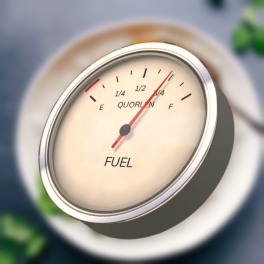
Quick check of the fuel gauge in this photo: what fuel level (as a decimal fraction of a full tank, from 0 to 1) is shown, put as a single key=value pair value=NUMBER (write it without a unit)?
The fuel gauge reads value=0.75
